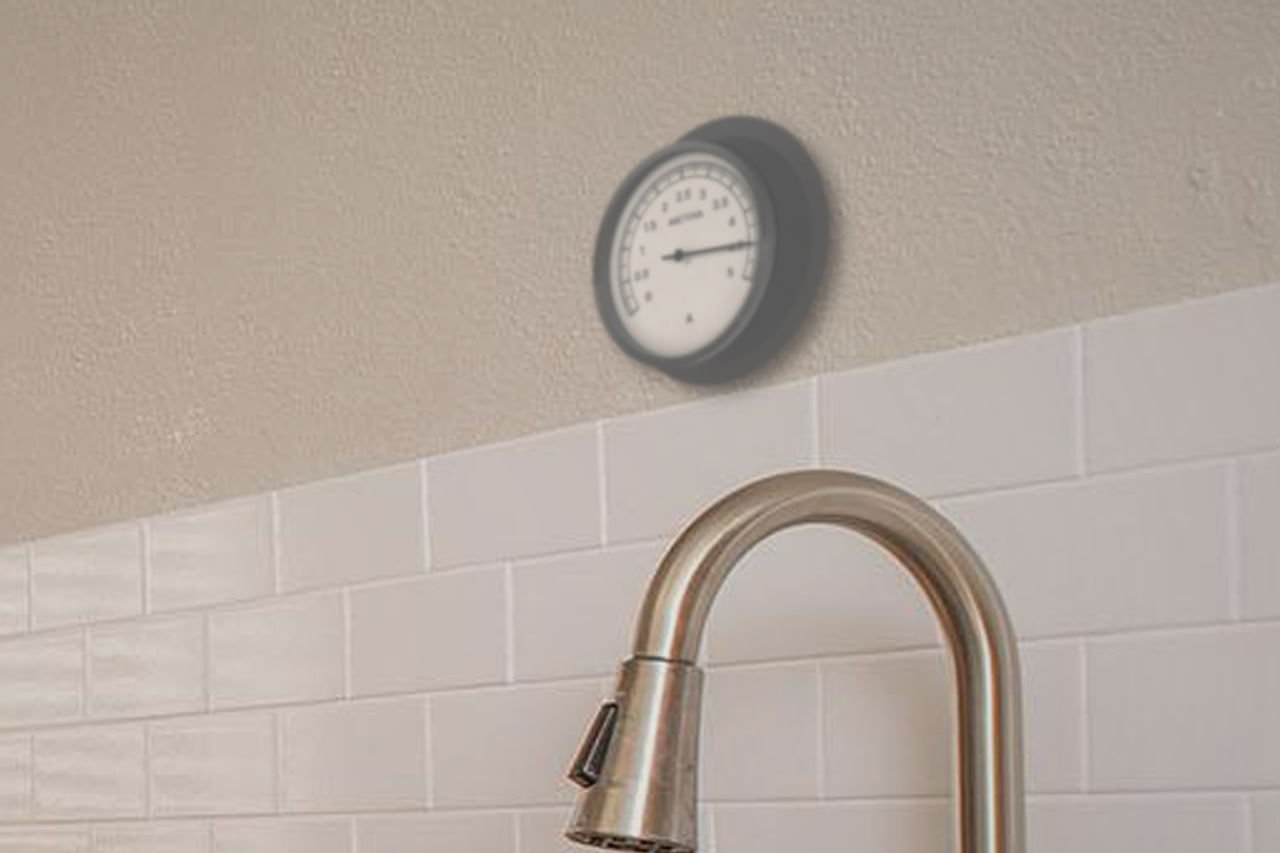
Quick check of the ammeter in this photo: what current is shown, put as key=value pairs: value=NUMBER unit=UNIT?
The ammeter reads value=4.5 unit=A
